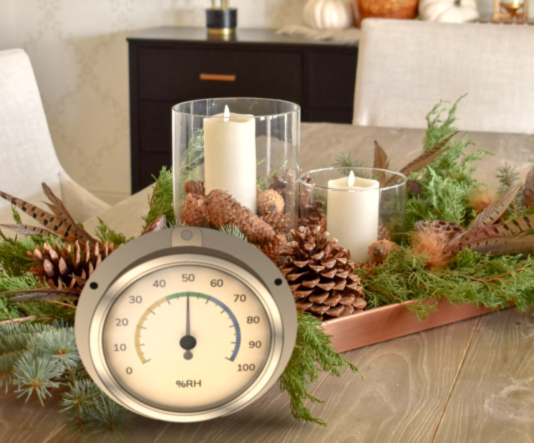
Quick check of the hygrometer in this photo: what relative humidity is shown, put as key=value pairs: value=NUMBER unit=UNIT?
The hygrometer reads value=50 unit=%
